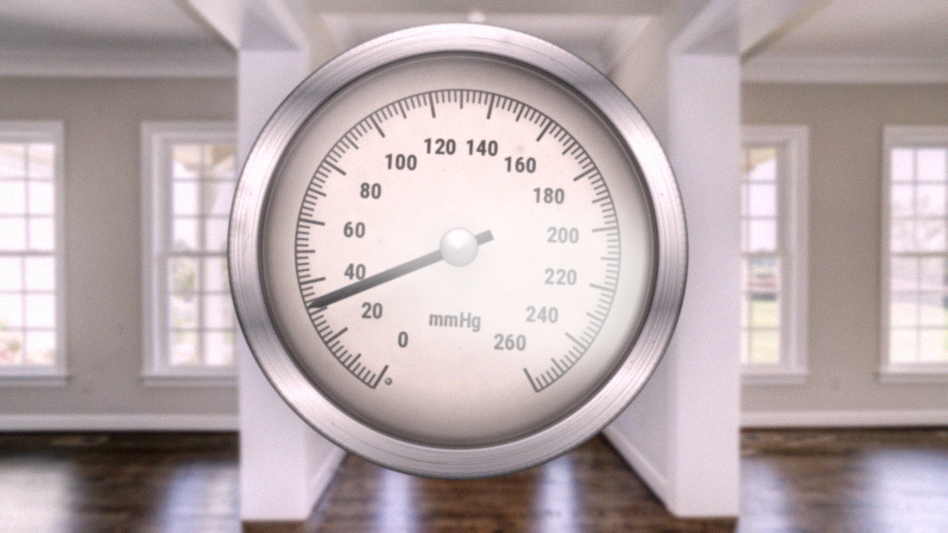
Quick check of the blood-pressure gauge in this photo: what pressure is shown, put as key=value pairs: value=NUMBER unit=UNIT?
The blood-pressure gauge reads value=32 unit=mmHg
